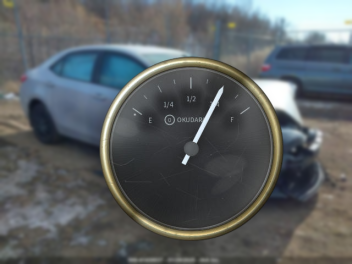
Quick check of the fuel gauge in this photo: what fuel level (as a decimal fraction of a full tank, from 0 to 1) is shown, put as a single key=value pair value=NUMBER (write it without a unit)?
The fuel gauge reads value=0.75
